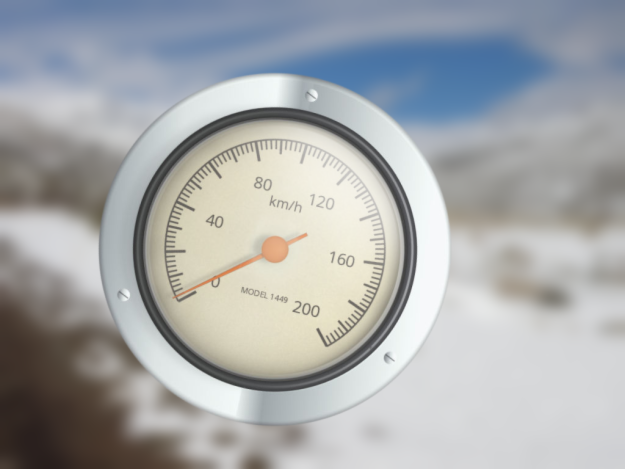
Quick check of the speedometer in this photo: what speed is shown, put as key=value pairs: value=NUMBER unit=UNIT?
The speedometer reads value=2 unit=km/h
